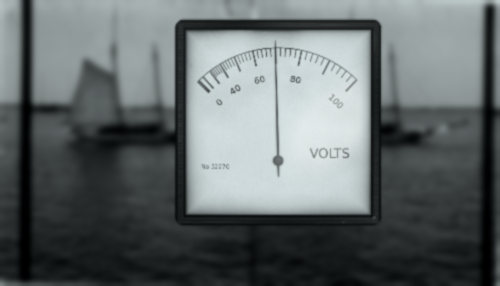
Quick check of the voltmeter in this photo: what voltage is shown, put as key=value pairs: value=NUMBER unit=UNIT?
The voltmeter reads value=70 unit=V
